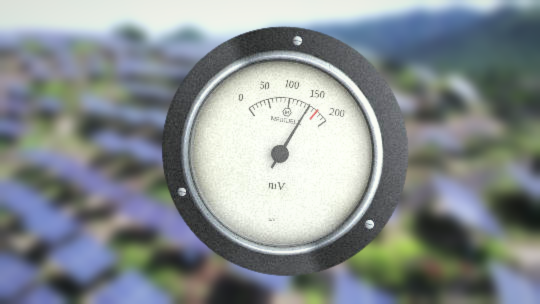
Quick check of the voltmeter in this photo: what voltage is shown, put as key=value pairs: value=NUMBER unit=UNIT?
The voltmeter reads value=150 unit=mV
